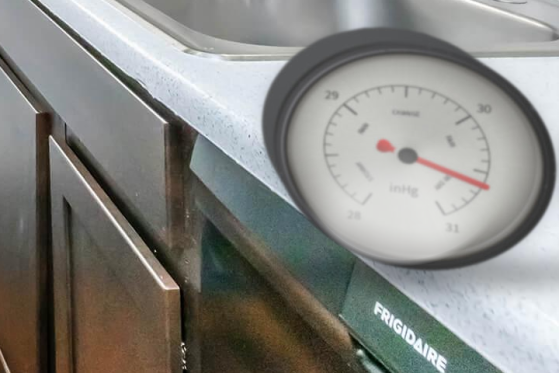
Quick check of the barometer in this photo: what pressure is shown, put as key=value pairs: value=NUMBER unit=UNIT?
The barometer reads value=30.6 unit=inHg
